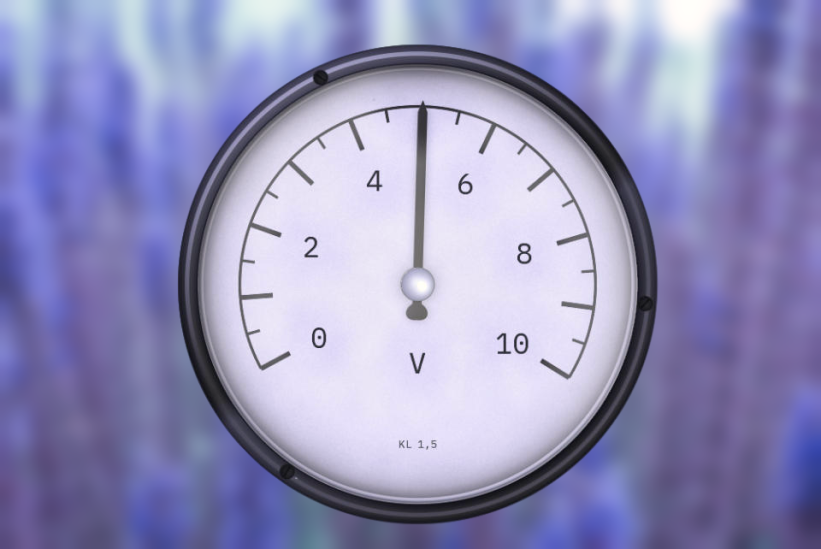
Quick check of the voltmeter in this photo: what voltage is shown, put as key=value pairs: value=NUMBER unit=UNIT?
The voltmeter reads value=5 unit=V
